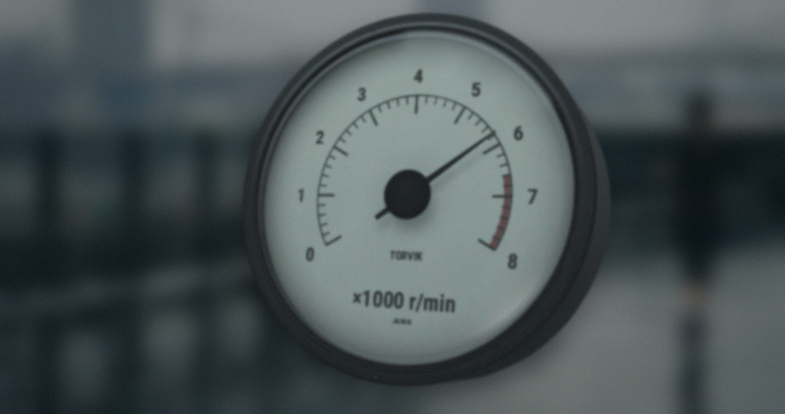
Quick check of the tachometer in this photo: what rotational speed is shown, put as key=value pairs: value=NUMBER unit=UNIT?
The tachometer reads value=5800 unit=rpm
